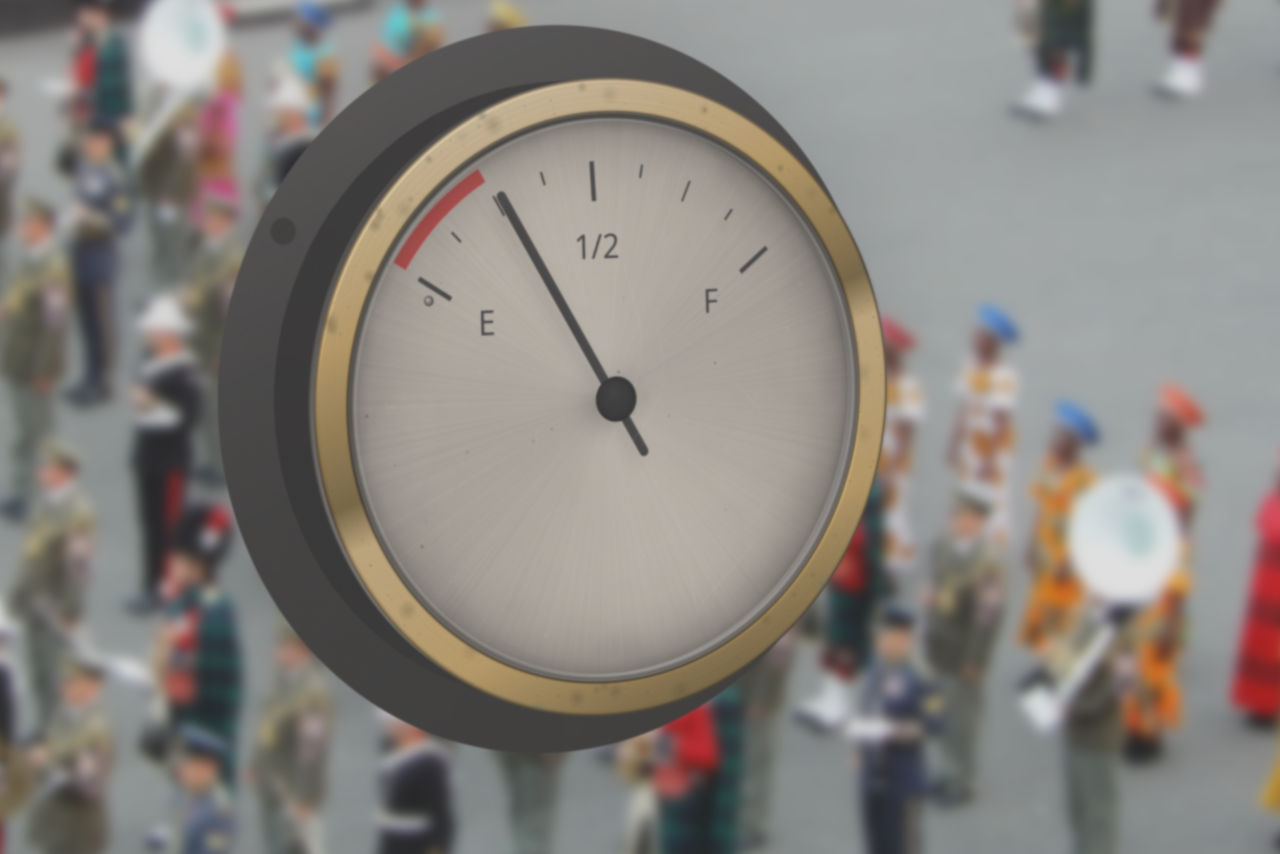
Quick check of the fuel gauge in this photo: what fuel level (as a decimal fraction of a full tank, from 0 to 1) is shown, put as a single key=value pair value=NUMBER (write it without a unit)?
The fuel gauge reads value=0.25
